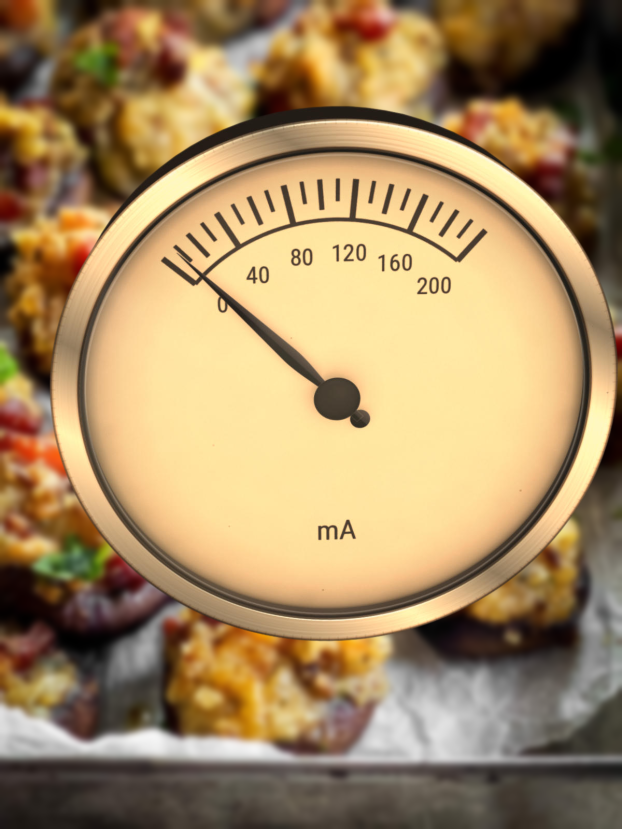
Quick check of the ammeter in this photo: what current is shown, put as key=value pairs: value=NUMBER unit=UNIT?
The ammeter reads value=10 unit=mA
